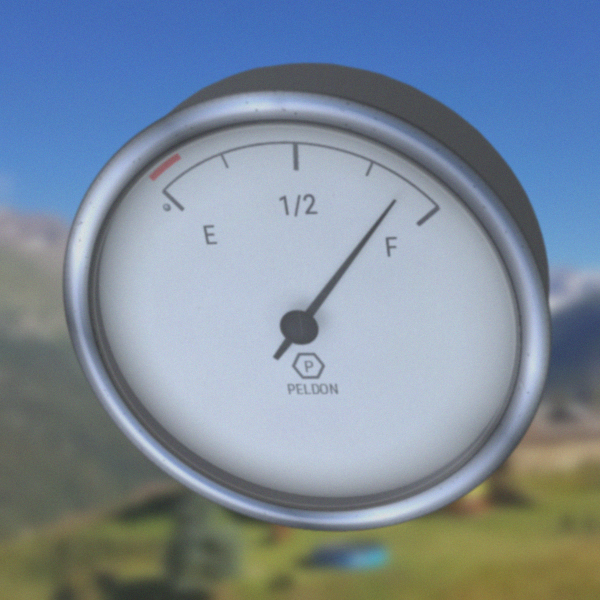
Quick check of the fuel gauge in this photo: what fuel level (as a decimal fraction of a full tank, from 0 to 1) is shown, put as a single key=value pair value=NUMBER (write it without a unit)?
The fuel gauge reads value=0.875
